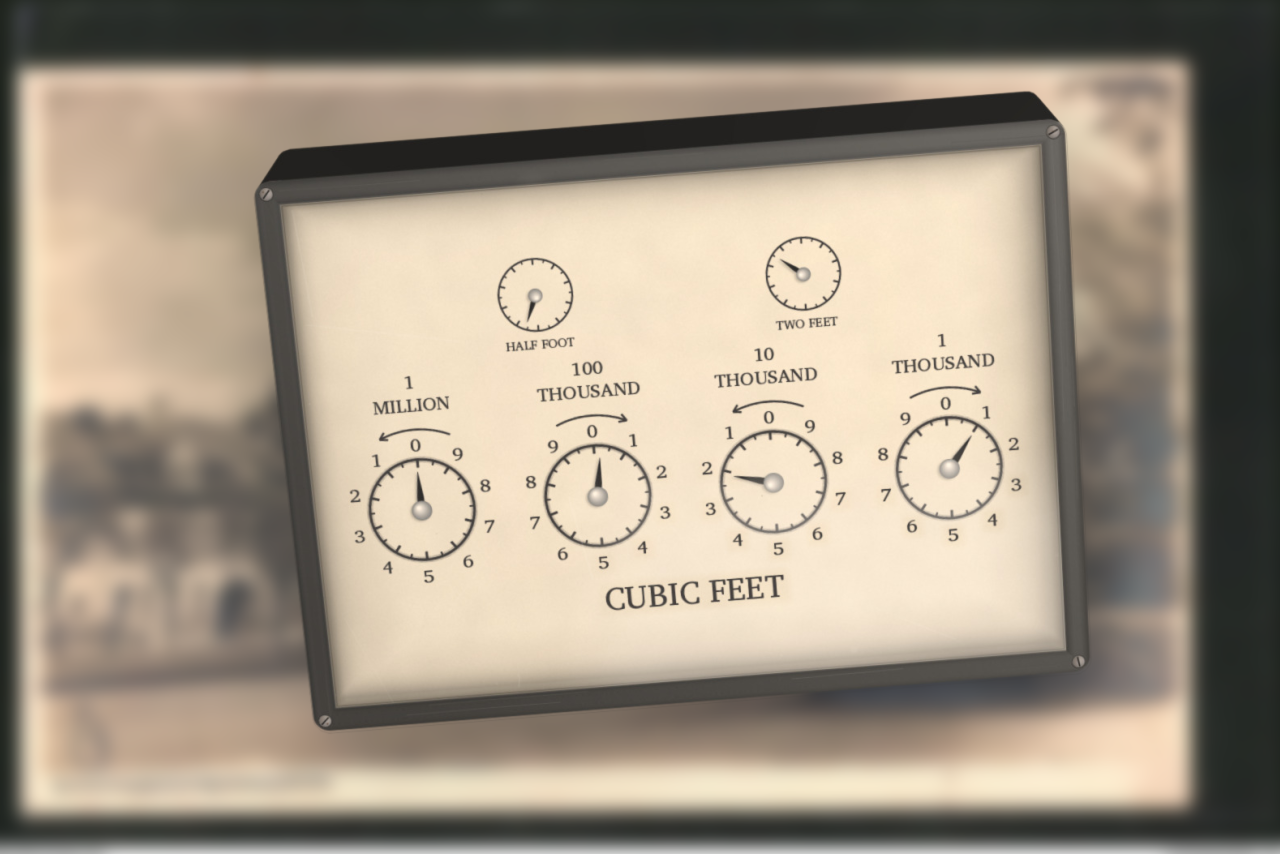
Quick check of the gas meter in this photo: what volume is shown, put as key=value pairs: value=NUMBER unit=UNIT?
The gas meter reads value=2100 unit=ft³
